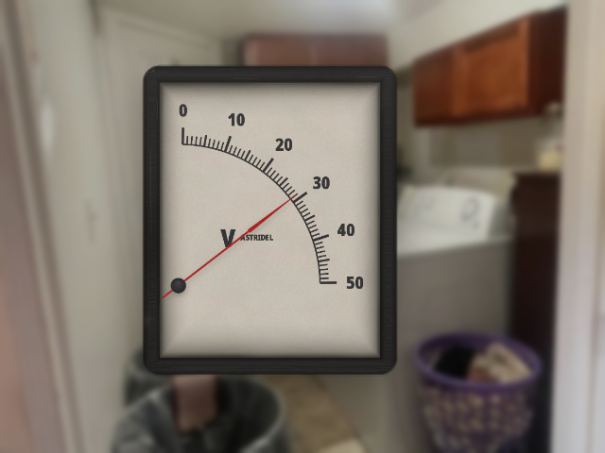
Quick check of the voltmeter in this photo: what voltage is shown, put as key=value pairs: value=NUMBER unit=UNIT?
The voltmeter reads value=29 unit=V
